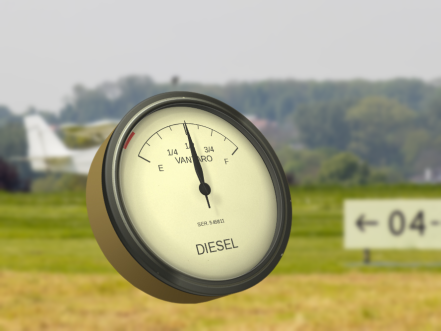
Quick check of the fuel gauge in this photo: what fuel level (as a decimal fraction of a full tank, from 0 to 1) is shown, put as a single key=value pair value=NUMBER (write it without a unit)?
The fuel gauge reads value=0.5
